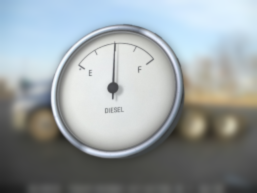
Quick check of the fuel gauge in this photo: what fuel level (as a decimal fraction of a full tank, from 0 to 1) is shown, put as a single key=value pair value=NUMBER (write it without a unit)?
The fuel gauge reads value=0.5
